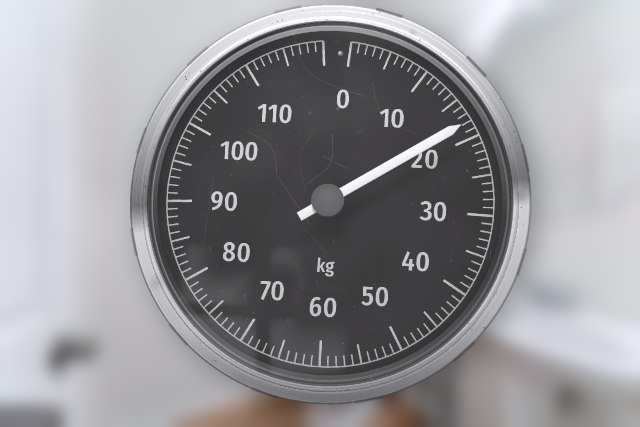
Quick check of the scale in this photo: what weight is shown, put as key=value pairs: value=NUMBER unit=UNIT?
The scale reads value=18 unit=kg
